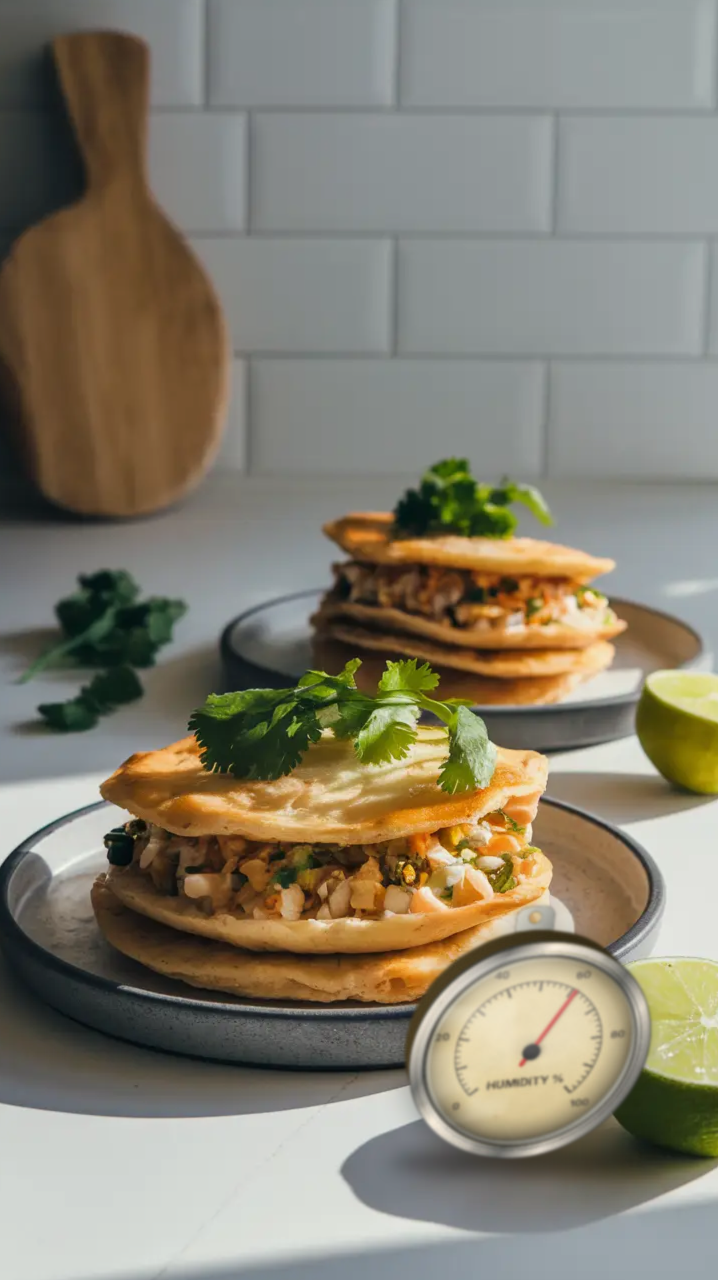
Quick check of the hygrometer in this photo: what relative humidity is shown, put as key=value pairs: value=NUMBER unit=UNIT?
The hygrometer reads value=60 unit=%
